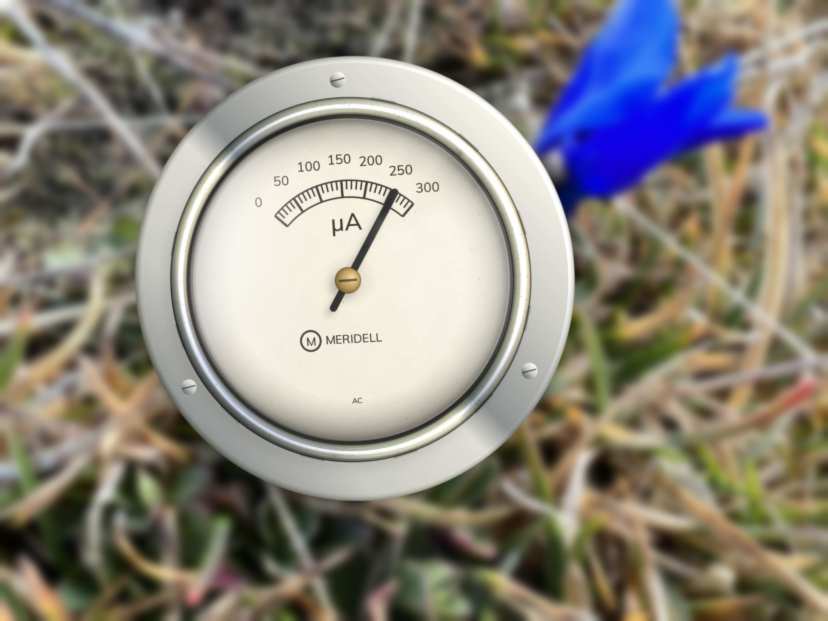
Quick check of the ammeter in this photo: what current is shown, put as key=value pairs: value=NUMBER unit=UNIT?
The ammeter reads value=260 unit=µA
